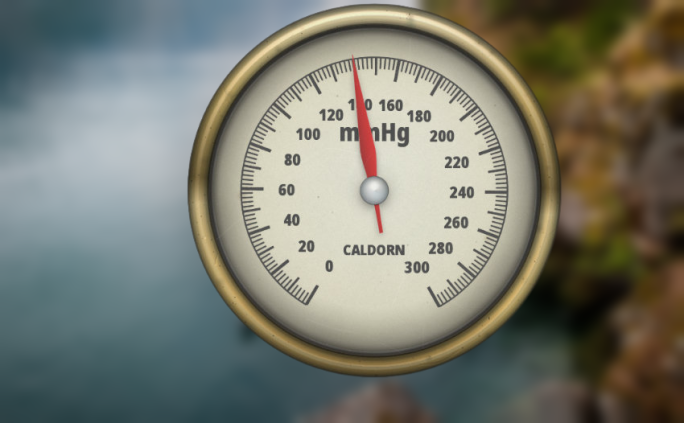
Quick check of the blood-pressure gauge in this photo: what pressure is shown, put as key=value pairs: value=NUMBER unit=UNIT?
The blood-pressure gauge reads value=140 unit=mmHg
